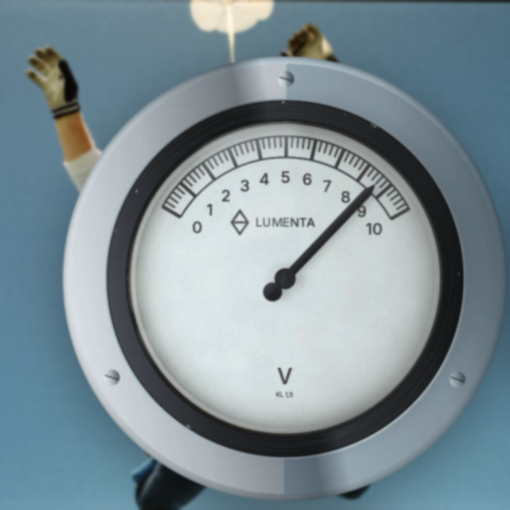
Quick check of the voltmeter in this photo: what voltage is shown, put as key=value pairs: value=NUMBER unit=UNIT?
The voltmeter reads value=8.6 unit=V
